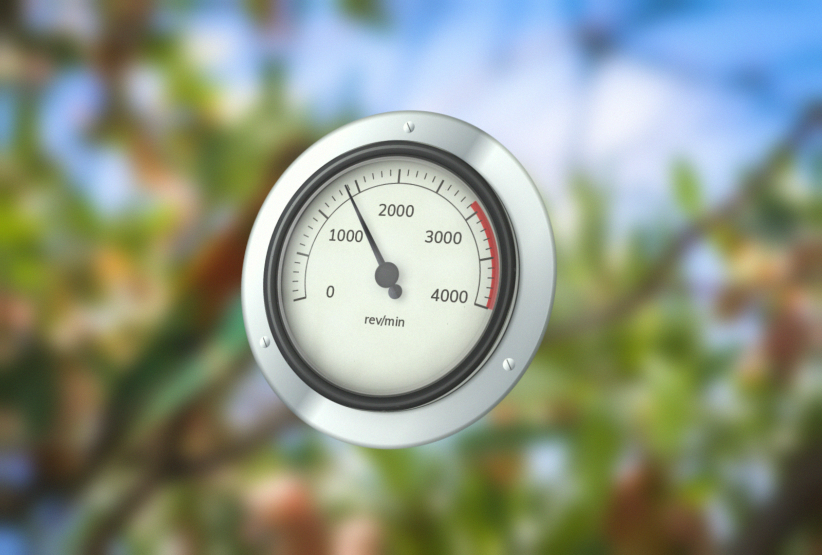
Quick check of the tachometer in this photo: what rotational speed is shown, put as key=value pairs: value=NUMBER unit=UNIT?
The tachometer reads value=1400 unit=rpm
